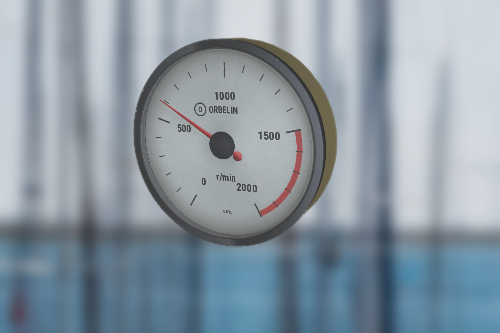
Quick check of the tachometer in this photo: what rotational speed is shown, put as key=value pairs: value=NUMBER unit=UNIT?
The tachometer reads value=600 unit=rpm
